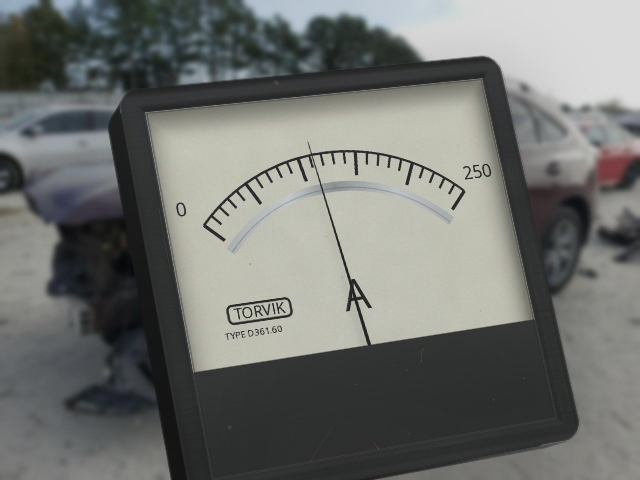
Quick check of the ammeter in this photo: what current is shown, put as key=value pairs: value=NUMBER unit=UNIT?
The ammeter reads value=110 unit=A
